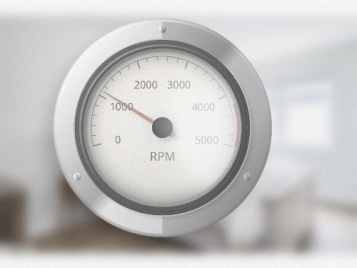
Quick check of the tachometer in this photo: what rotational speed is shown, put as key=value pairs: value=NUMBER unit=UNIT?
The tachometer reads value=1100 unit=rpm
